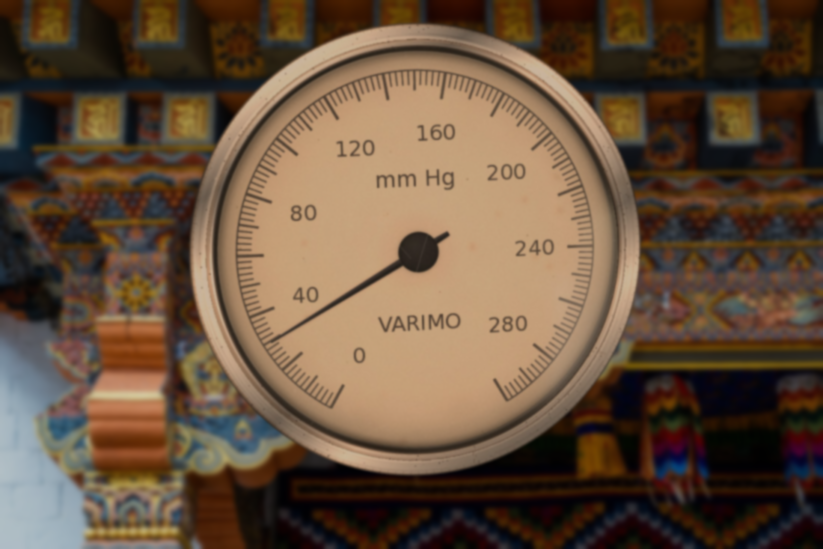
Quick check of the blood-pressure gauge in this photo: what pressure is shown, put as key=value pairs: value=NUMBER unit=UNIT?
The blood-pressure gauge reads value=30 unit=mmHg
